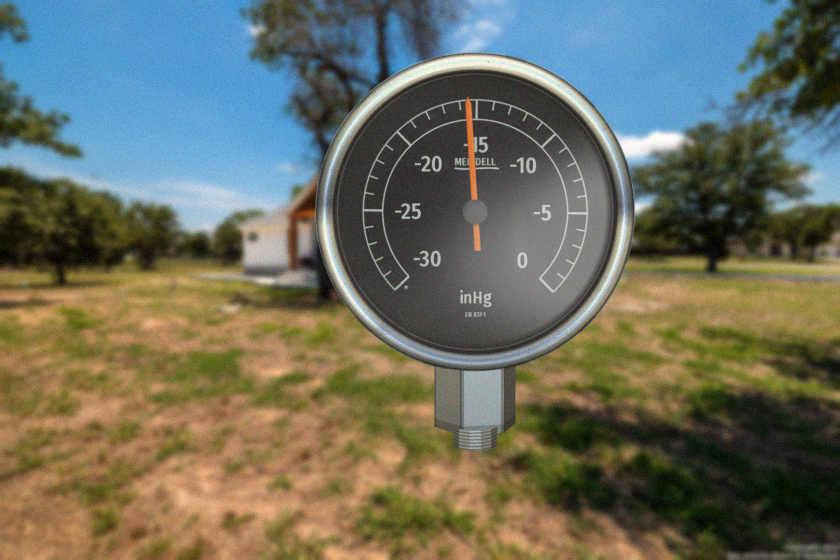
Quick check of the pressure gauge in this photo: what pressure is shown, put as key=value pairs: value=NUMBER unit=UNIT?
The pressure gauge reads value=-15.5 unit=inHg
